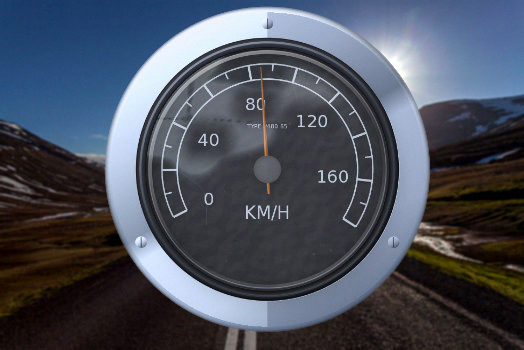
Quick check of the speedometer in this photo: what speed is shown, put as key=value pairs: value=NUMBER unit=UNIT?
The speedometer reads value=85 unit=km/h
